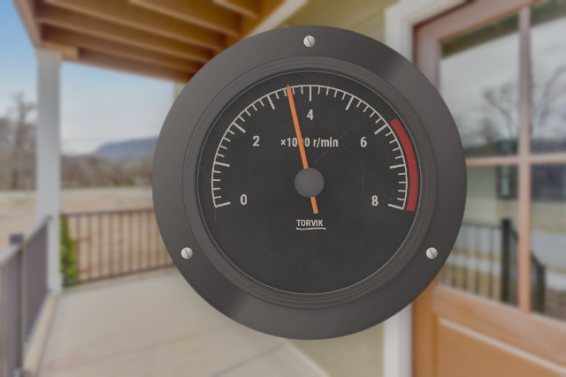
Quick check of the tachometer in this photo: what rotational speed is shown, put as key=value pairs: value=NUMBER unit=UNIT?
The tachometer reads value=3500 unit=rpm
